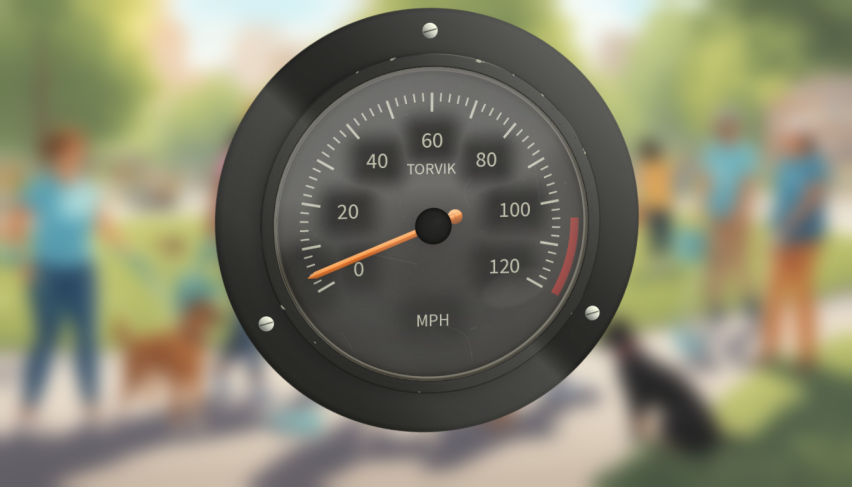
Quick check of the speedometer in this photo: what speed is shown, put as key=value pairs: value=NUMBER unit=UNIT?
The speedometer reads value=4 unit=mph
